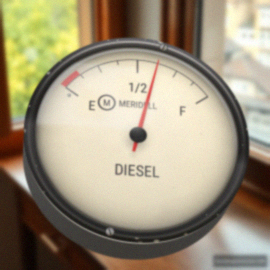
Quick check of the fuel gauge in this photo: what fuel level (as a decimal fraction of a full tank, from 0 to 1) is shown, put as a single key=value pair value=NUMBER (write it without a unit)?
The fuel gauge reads value=0.625
